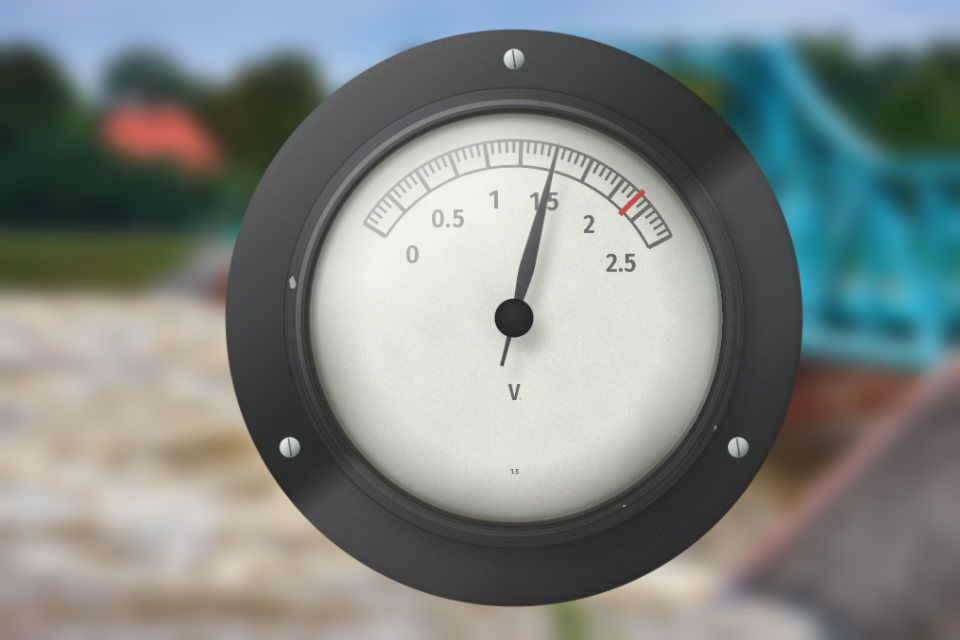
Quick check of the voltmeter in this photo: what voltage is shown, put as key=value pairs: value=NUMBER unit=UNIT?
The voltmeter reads value=1.5 unit=V
